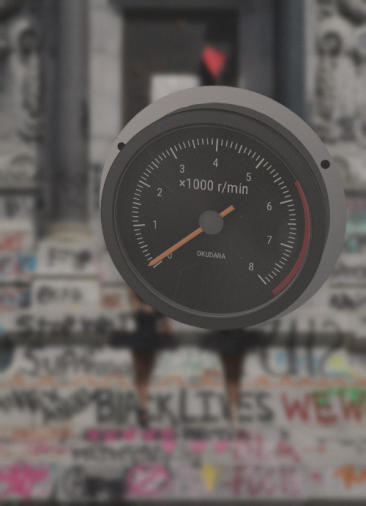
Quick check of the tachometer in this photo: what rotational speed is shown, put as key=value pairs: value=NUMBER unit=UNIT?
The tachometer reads value=100 unit=rpm
